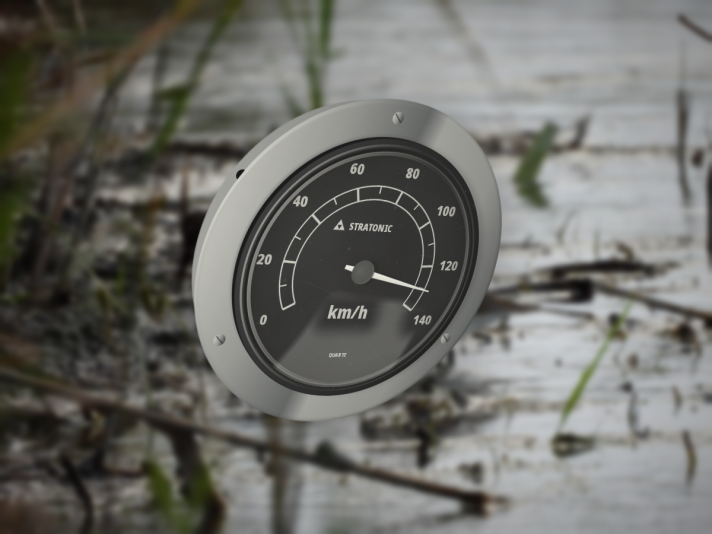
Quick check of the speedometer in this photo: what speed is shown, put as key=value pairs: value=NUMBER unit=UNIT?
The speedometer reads value=130 unit=km/h
